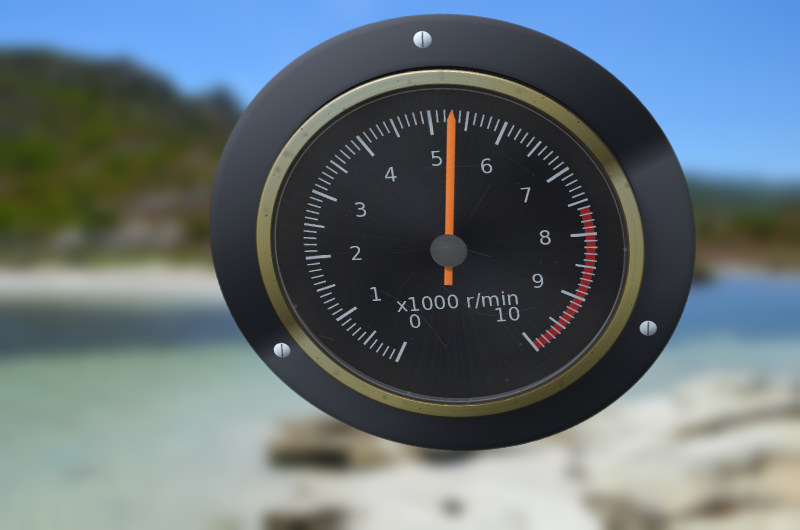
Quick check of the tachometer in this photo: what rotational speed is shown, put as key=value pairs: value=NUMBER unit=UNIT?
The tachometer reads value=5300 unit=rpm
